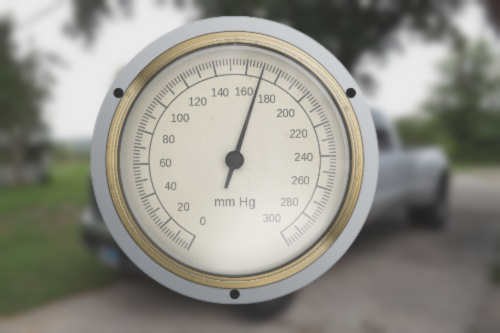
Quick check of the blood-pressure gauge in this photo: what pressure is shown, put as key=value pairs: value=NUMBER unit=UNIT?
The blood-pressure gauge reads value=170 unit=mmHg
